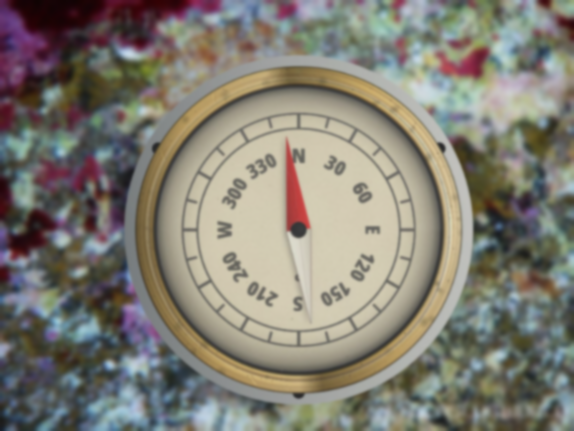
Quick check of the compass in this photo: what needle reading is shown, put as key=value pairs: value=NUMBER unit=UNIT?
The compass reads value=352.5 unit=°
